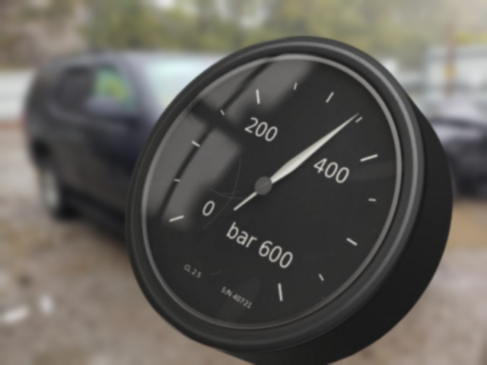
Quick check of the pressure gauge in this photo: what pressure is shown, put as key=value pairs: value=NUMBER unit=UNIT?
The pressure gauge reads value=350 unit=bar
